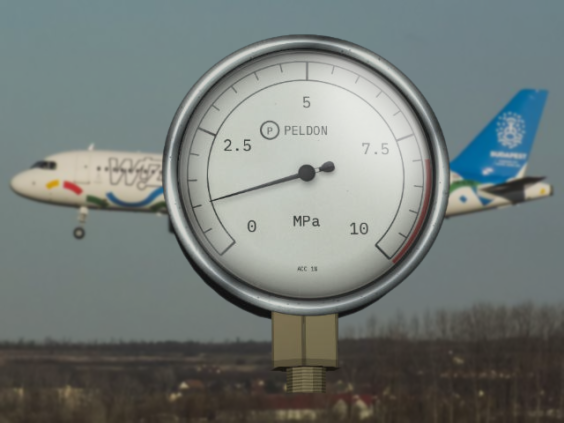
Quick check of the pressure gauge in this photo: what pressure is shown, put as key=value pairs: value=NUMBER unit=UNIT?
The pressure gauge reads value=1 unit=MPa
